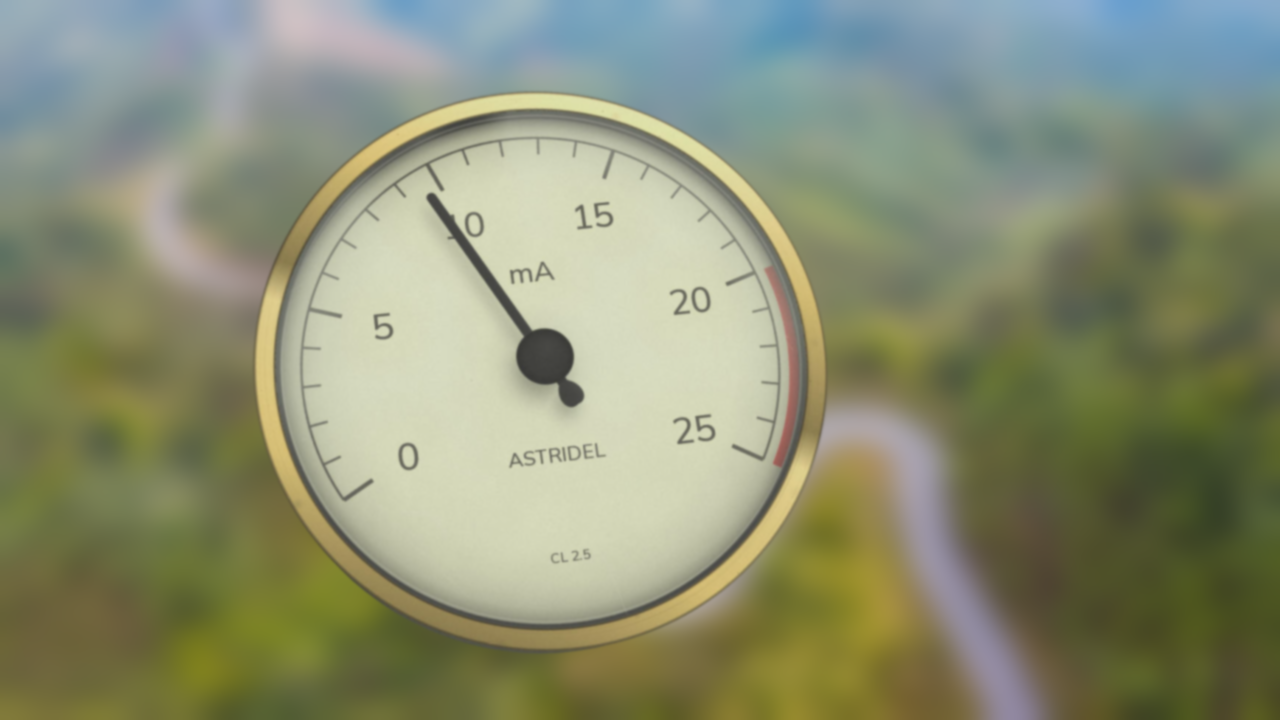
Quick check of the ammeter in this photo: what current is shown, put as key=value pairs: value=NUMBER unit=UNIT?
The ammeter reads value=9.5 unit=mA
